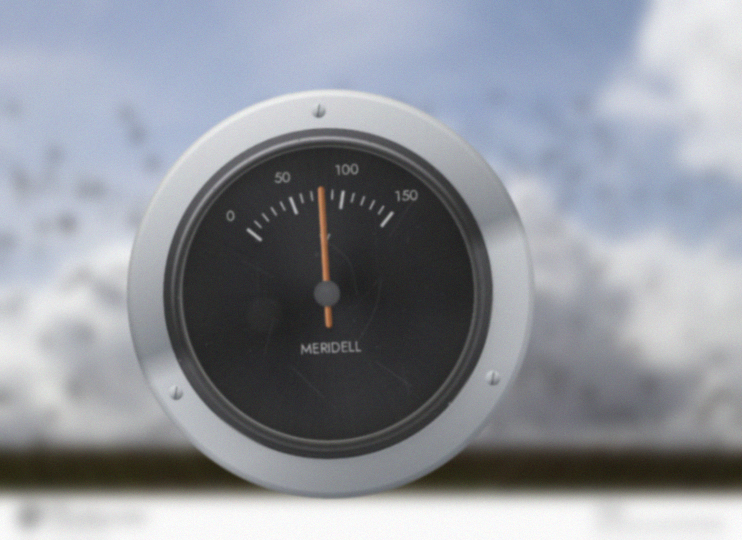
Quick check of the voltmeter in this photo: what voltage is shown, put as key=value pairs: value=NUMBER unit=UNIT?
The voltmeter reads value=80 unit=V
